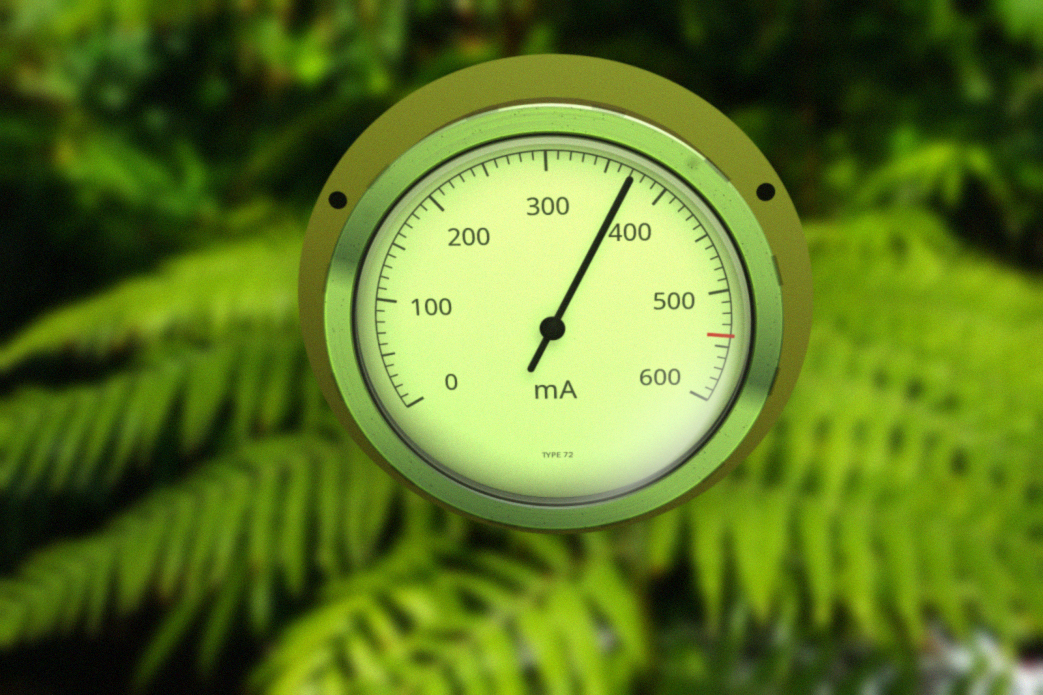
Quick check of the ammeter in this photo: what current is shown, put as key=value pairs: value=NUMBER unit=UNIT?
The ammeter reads value=370 unit=mA
